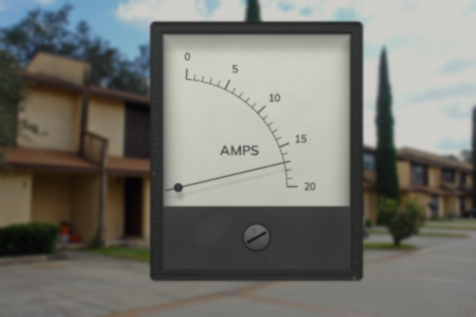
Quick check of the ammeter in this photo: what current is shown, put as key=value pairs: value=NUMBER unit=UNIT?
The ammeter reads value=17 unit=A
